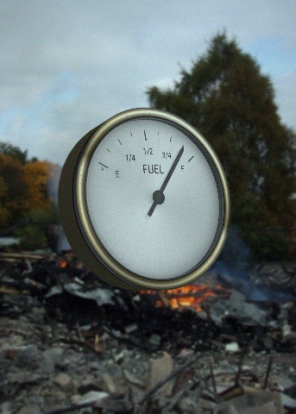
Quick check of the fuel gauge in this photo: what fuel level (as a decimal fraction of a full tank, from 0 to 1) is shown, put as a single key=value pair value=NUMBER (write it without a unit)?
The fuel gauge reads value=0.875
